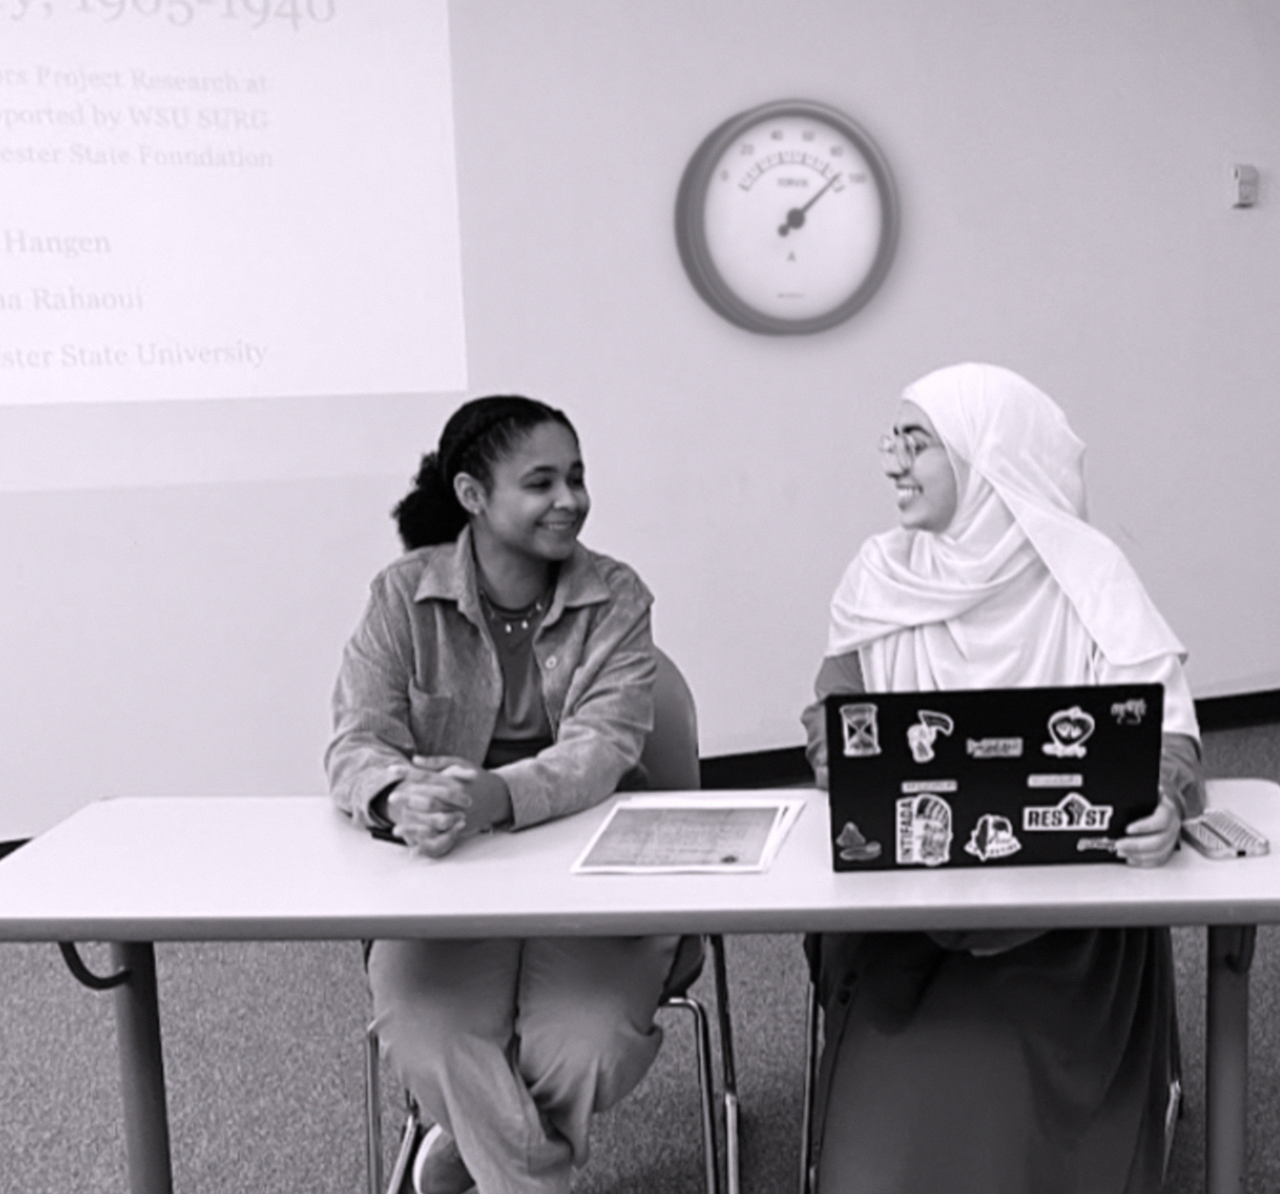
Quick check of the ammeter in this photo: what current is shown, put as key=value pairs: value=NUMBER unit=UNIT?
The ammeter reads value=90 unit=A
